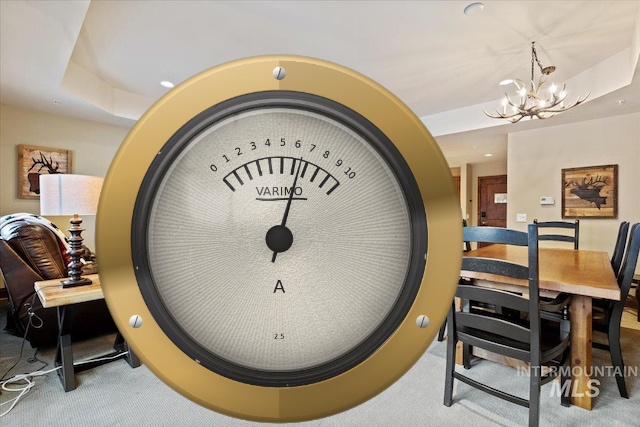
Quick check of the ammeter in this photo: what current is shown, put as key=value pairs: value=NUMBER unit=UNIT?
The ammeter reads value=6.5 unit=A
